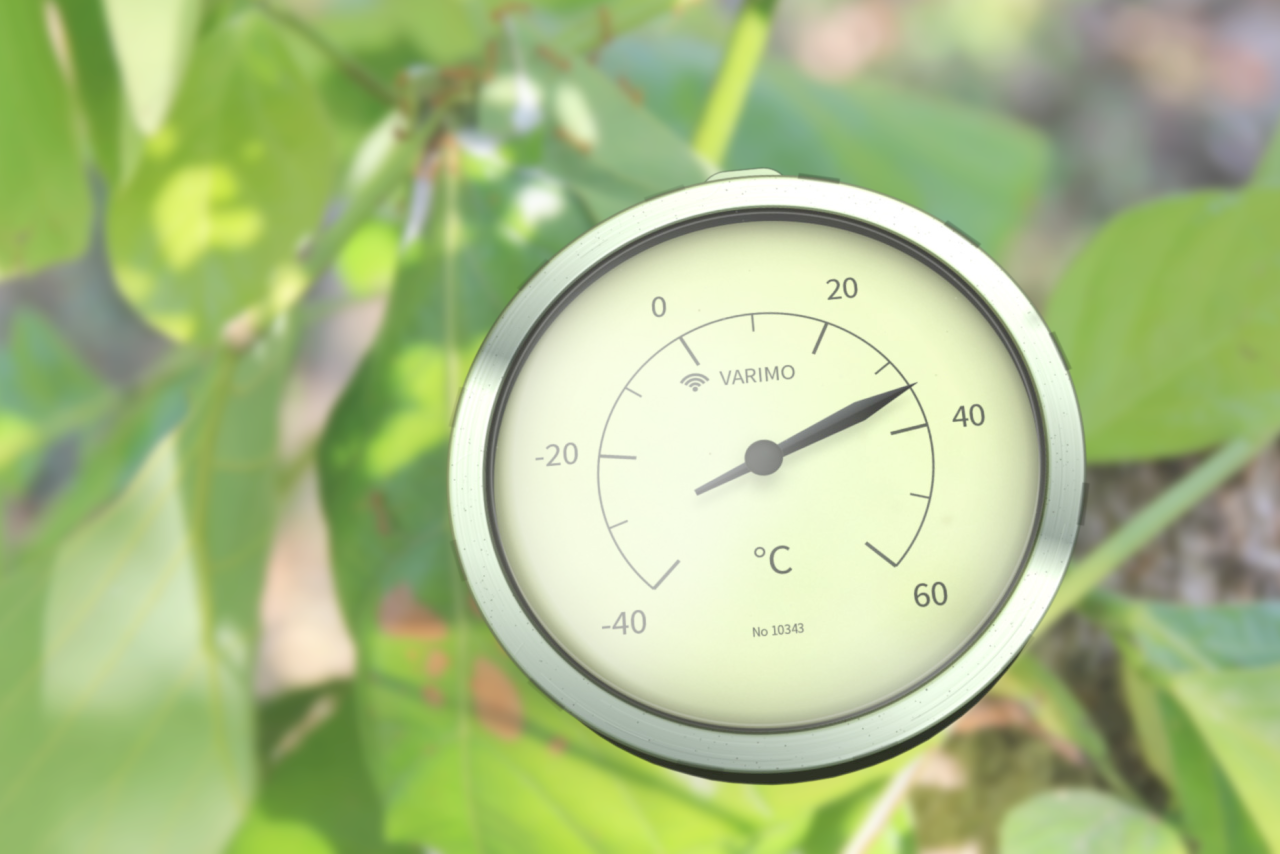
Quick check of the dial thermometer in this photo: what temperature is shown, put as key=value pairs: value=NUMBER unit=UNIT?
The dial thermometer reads value=35 unit=°C
